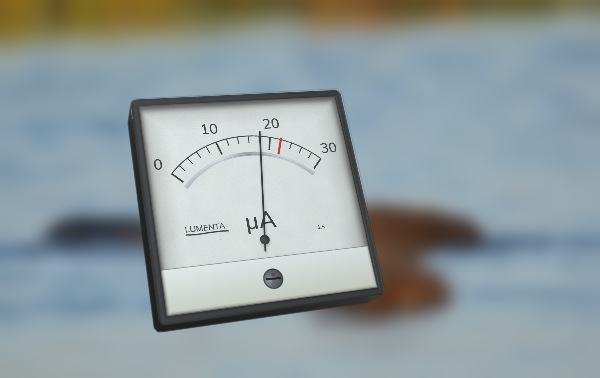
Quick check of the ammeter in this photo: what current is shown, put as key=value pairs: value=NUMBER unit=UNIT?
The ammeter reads value=18 unit=µA
